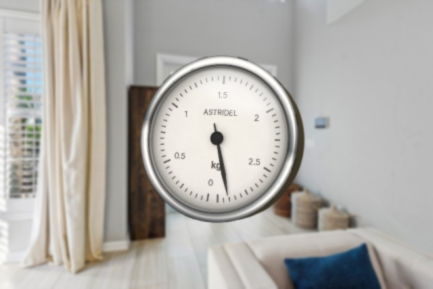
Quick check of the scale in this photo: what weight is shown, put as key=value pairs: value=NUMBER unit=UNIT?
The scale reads value=2.9 unit=kg
